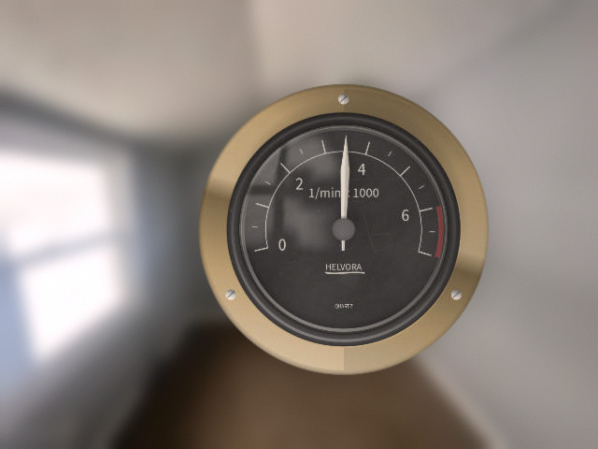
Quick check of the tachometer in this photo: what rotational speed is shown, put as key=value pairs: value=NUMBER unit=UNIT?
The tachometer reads value=3500 unit=rpm
